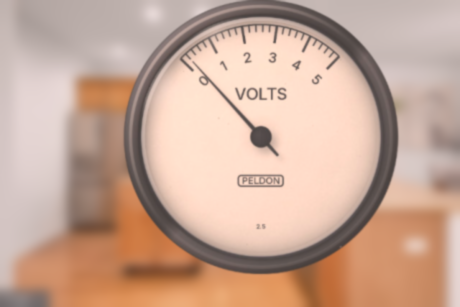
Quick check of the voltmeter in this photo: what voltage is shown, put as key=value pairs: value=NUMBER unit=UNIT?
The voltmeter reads value=0.2 unit=V
